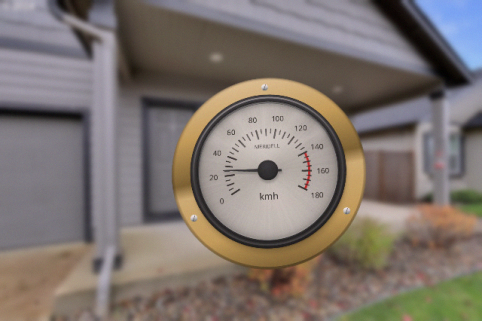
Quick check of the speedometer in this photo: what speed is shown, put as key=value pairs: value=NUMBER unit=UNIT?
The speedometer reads value=25 unit=km/h
